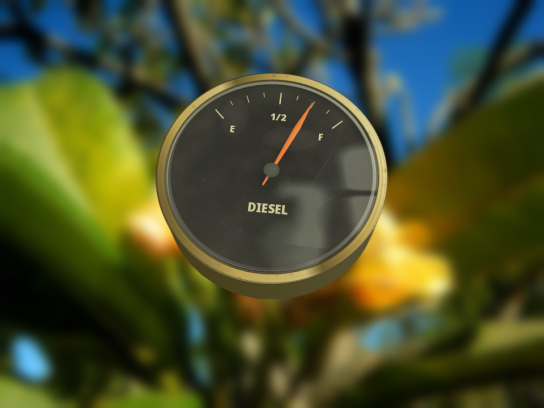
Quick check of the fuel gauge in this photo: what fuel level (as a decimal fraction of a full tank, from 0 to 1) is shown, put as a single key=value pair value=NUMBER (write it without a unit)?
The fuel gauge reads value=0.75
